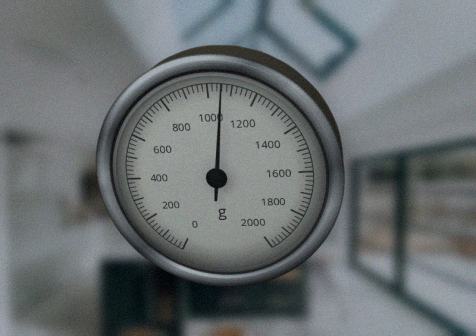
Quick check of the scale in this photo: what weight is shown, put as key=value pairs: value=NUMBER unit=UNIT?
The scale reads value=1060 unit=g
